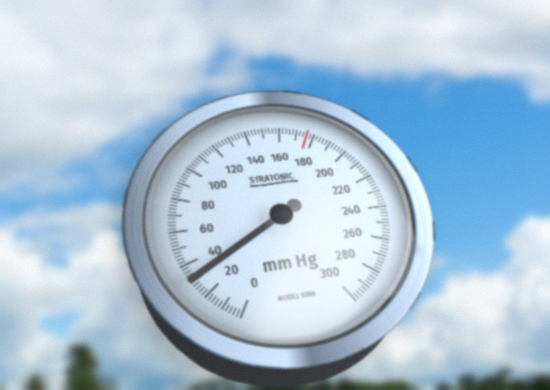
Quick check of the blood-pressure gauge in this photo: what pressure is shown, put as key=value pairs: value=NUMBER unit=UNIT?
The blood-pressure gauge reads value=30 unit=mmHg
